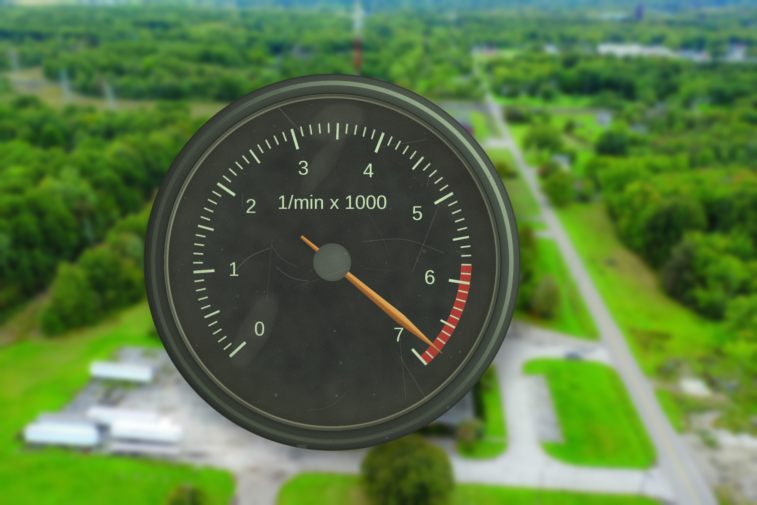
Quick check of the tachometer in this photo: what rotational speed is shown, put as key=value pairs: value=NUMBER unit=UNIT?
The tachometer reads value=6800 unit=rpm
